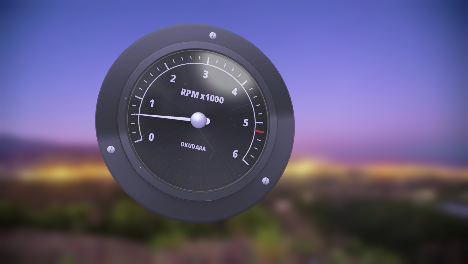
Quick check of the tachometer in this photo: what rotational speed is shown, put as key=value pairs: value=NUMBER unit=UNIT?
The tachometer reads value=600 unit=rpm
